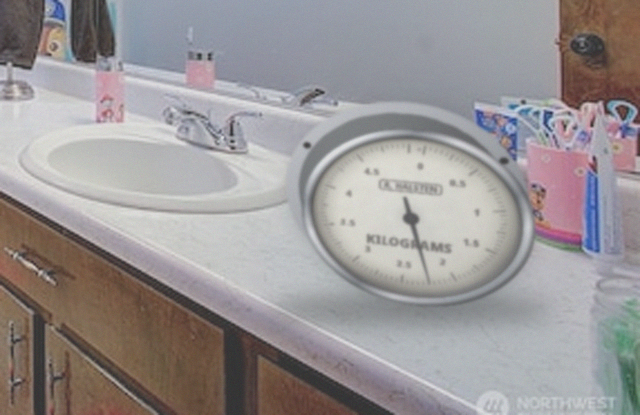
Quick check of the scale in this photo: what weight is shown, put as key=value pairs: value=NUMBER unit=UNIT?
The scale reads value=2.25 unit=kg
